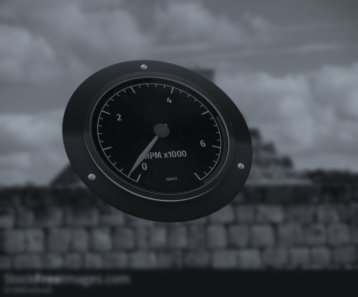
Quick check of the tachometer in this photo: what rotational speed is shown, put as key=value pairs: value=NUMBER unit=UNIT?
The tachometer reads value=200 unit=rpm
